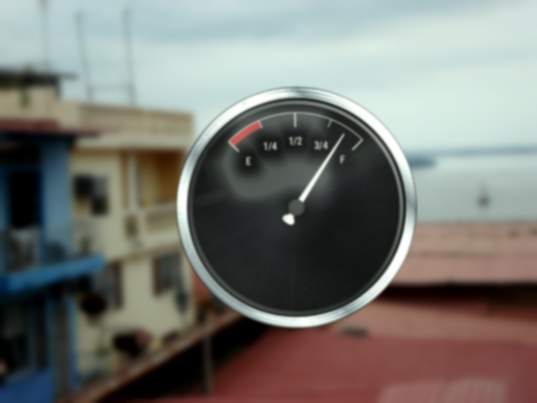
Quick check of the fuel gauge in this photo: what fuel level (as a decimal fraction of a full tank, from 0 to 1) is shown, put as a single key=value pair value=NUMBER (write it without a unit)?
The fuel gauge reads value=0.875
